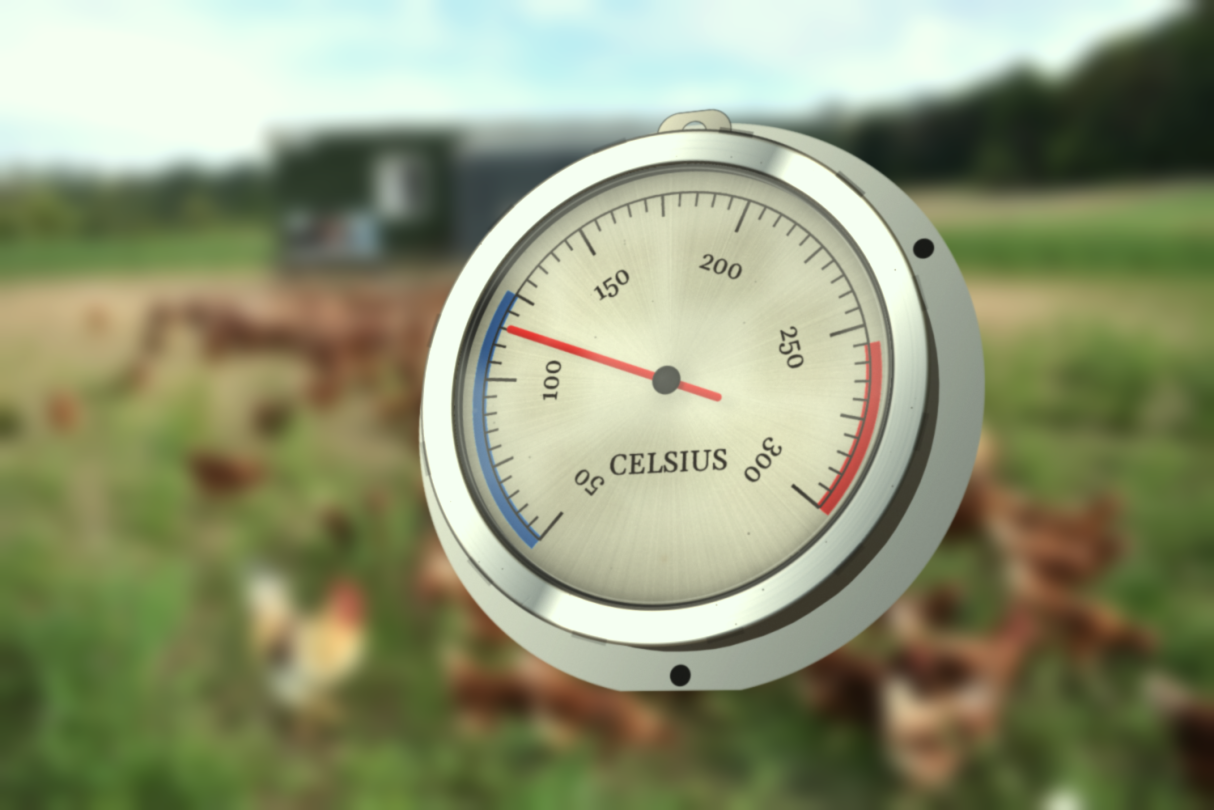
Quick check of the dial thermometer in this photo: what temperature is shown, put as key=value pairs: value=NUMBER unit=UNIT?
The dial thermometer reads value=115 unit=°C
